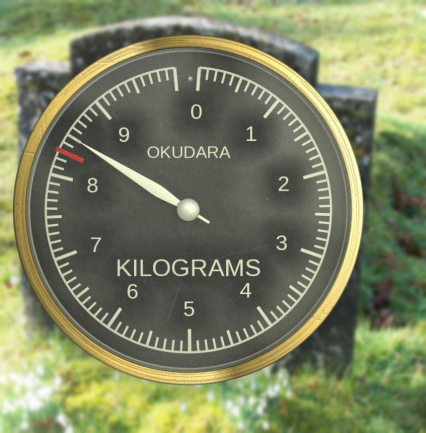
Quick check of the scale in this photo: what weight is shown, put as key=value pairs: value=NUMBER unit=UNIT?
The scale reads value=8.5 unit=kg
